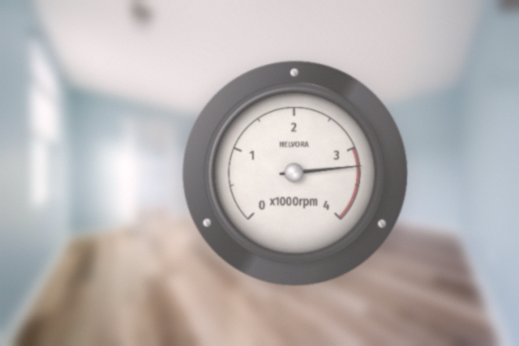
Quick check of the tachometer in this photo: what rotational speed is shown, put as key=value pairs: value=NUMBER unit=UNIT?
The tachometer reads value=3250 unit=rpm
